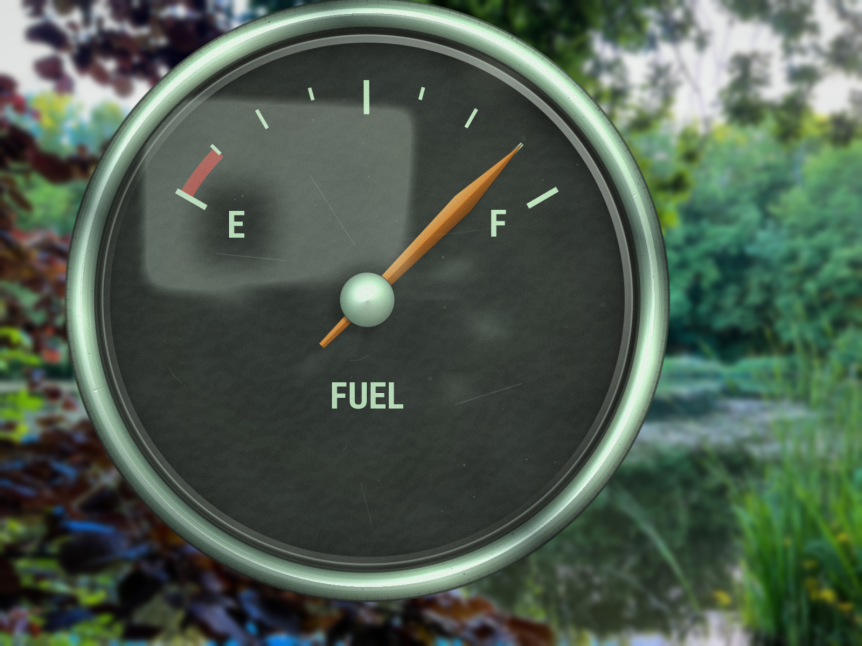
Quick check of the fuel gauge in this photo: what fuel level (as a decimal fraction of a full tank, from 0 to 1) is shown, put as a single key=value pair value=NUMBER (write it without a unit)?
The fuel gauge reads value=0.875
